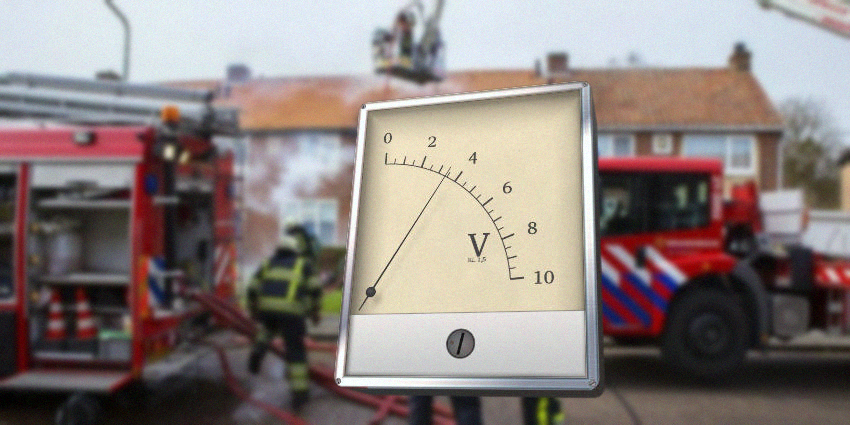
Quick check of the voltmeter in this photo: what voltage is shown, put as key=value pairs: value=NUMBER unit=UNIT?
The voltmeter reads value=3.5 unit=V
